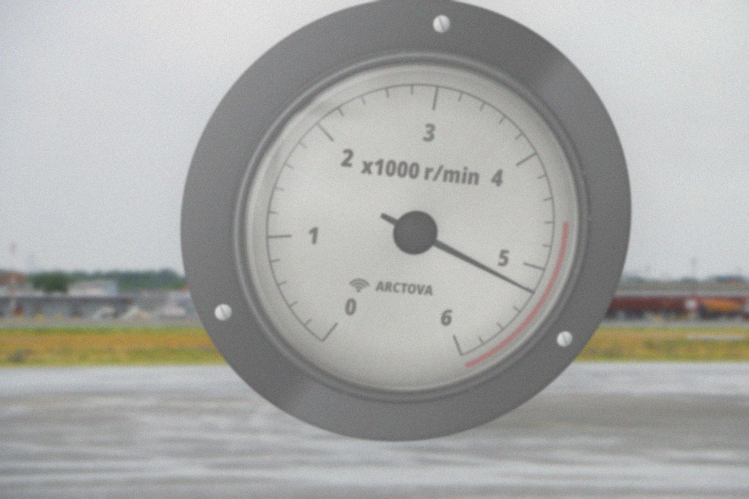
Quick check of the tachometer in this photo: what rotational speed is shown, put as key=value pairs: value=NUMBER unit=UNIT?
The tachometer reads value=5200 unit=rpm
